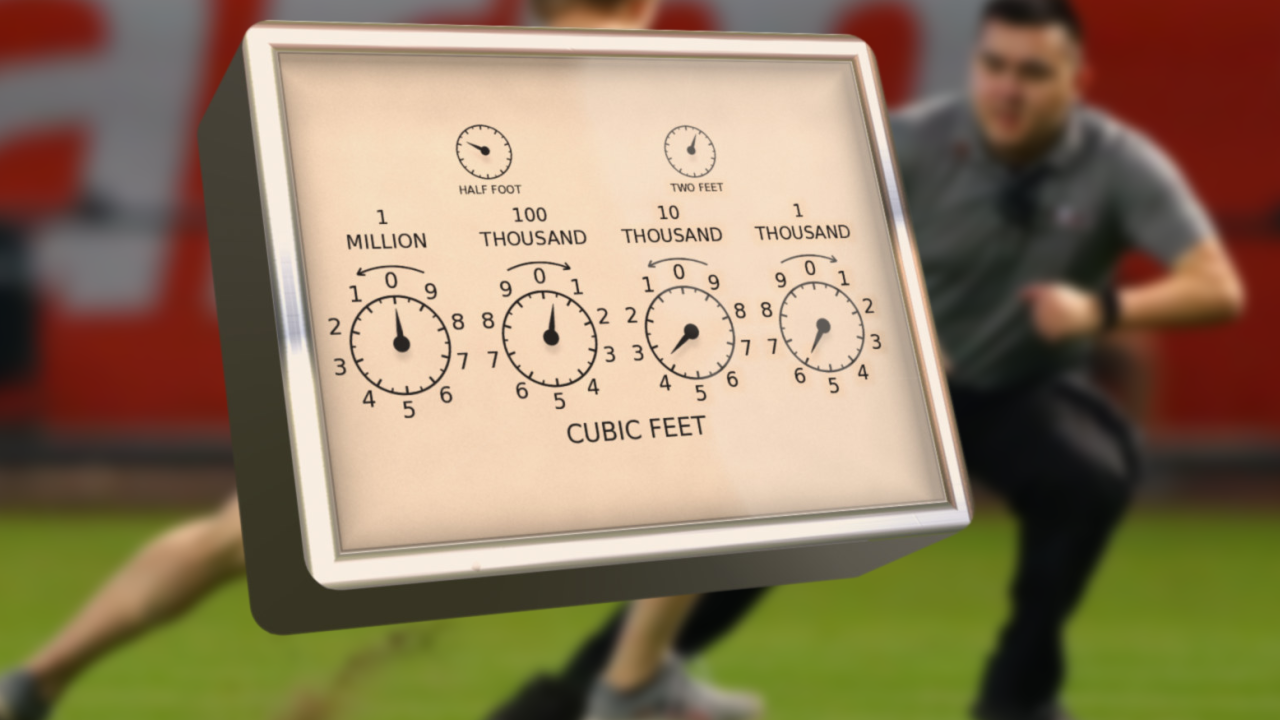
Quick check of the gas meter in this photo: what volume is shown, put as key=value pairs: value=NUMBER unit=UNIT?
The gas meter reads value=3600 unit=ft³
